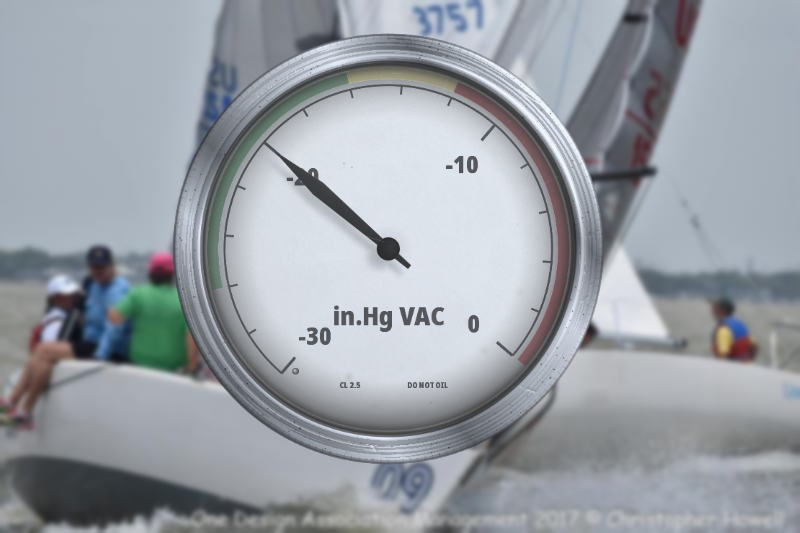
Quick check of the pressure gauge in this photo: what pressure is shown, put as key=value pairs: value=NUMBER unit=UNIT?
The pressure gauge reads value=-20 unit=inHg
